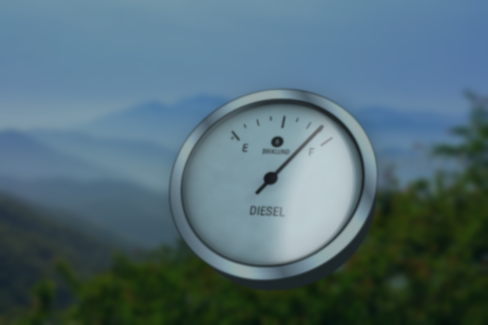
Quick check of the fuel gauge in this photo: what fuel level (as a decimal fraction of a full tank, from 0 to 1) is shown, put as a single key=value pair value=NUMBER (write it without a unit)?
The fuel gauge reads value=0.875
